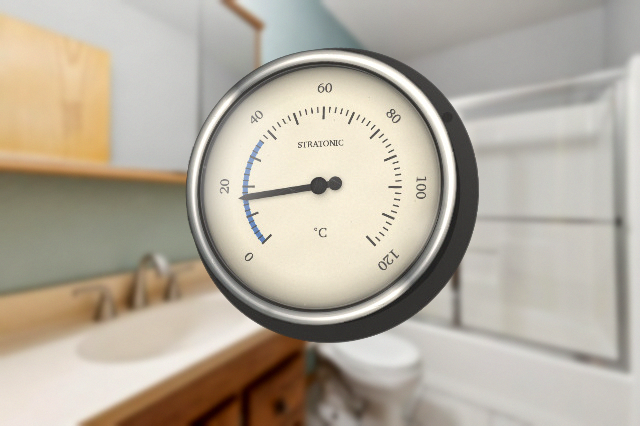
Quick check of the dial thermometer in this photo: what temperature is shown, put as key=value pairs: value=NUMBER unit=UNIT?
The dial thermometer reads value=16 unit=°C
